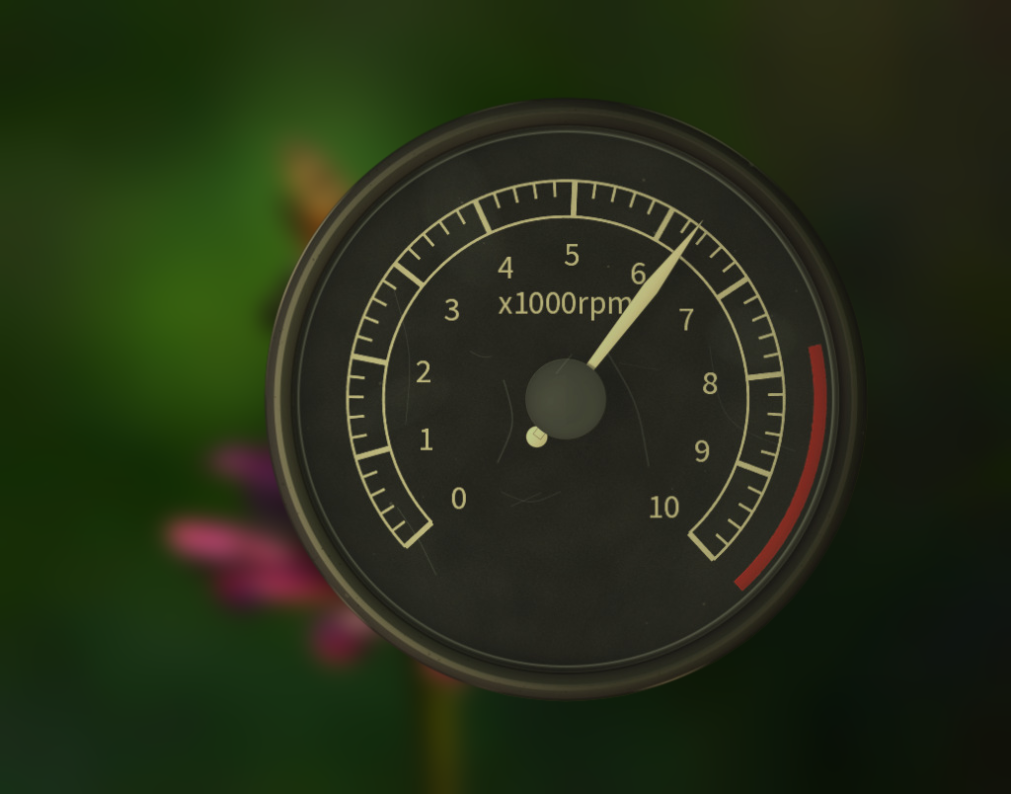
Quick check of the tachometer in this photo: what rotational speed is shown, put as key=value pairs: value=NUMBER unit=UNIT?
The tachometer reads value=6300 unit=rpm
